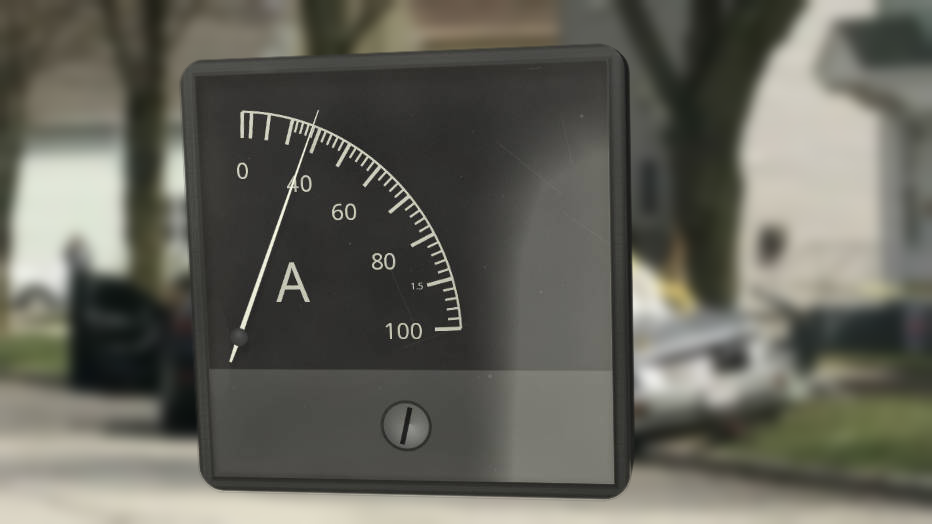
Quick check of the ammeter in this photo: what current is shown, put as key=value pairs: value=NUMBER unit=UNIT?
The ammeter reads value=38 unit=A
